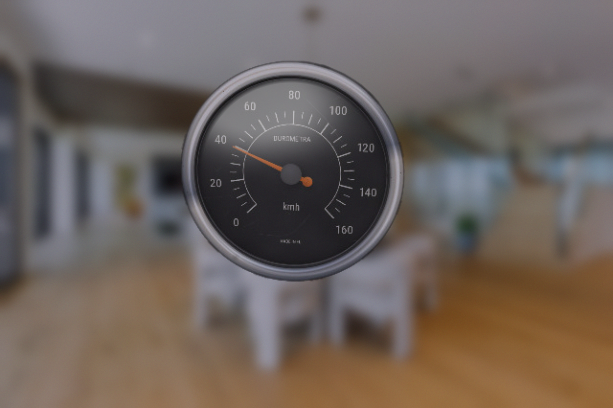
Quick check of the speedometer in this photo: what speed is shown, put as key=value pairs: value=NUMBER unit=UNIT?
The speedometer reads value=40 unit=km/h
